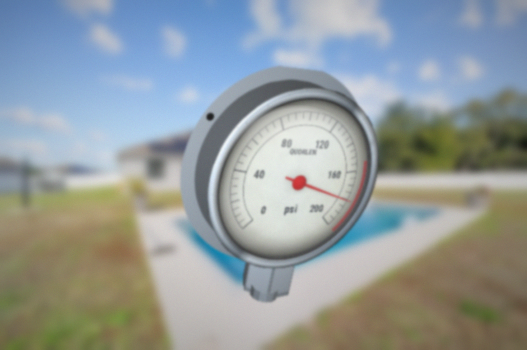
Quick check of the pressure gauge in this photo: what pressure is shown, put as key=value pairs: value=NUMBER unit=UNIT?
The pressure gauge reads value=180 unit=psi
